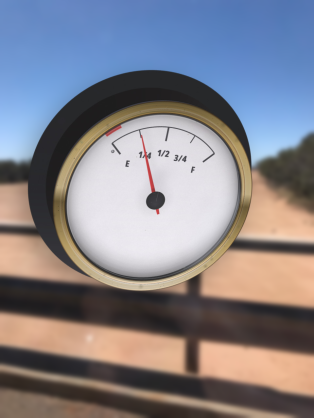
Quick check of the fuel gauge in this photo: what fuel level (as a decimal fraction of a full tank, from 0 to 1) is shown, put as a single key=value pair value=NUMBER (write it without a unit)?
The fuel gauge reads value=0.25
